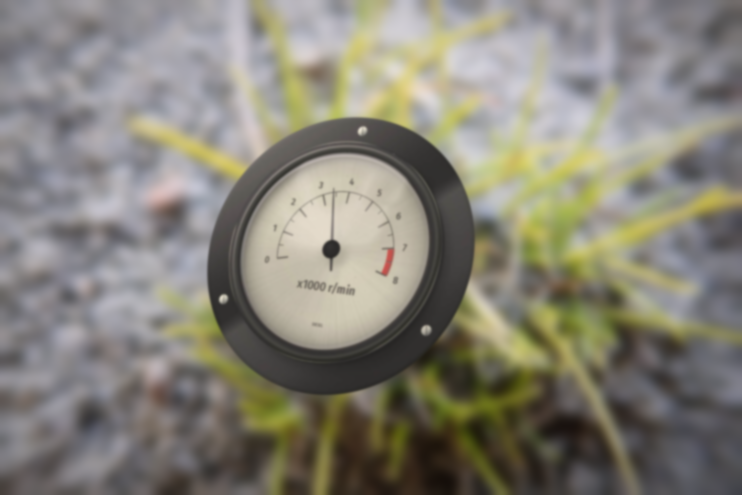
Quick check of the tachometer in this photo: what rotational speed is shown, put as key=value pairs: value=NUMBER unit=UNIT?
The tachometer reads value=3500 unit=rpm
